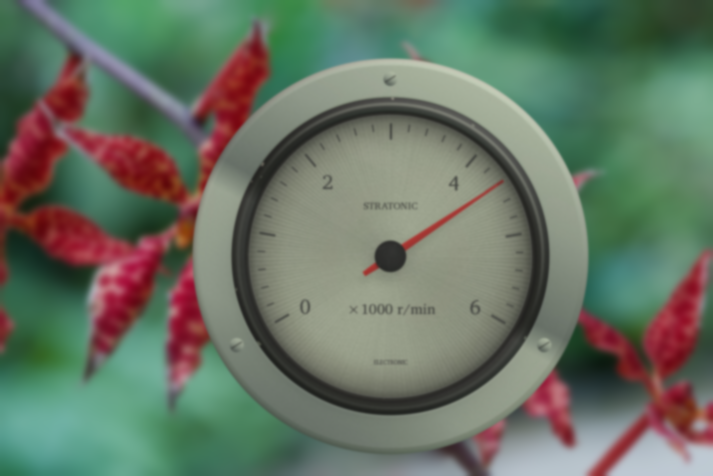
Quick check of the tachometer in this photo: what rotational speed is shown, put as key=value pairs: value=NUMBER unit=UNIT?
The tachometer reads value=4400 unit=rpm
